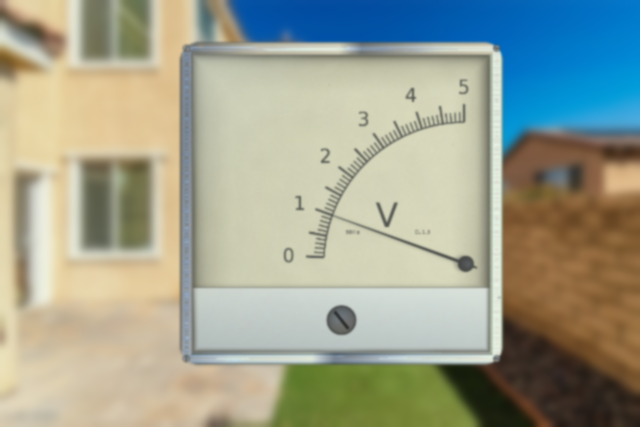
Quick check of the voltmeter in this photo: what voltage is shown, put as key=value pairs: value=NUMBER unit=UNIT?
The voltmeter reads value=1 unit=V
